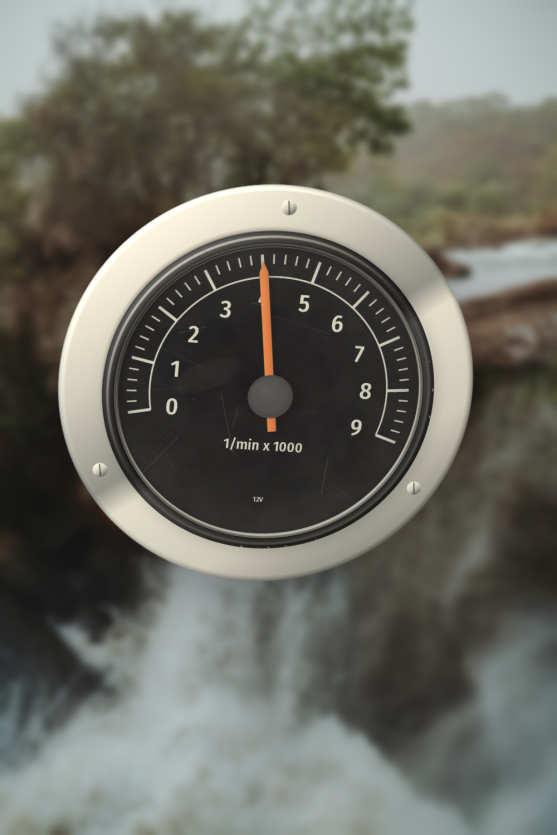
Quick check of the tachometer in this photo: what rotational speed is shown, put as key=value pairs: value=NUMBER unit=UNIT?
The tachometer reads value=4000 unit=rpm
